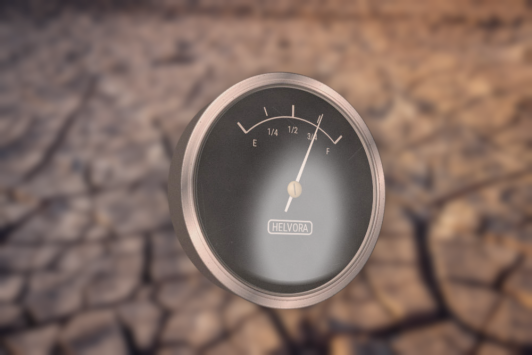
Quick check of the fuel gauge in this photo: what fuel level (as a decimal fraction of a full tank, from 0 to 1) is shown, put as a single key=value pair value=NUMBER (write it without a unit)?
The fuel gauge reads value=0.75
